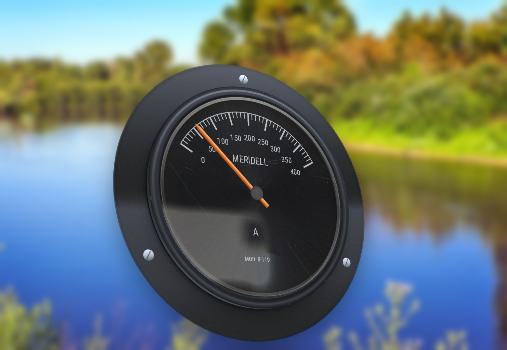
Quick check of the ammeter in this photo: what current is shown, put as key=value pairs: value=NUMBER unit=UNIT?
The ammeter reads value=50 unit=A
